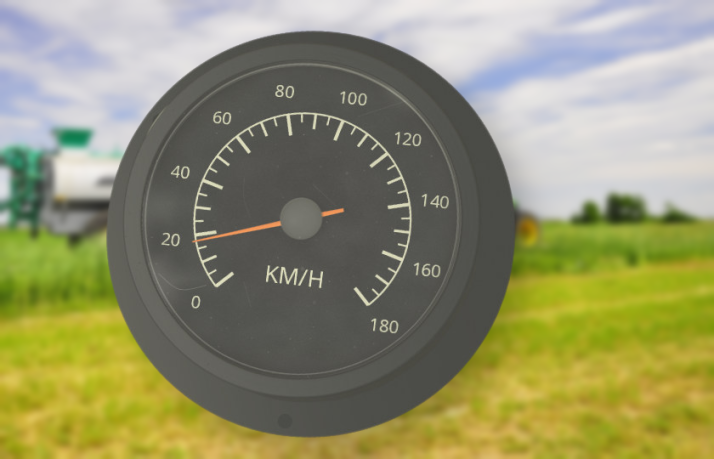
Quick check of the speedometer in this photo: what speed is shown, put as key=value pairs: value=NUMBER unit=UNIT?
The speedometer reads value=17.5 unit=km/h
